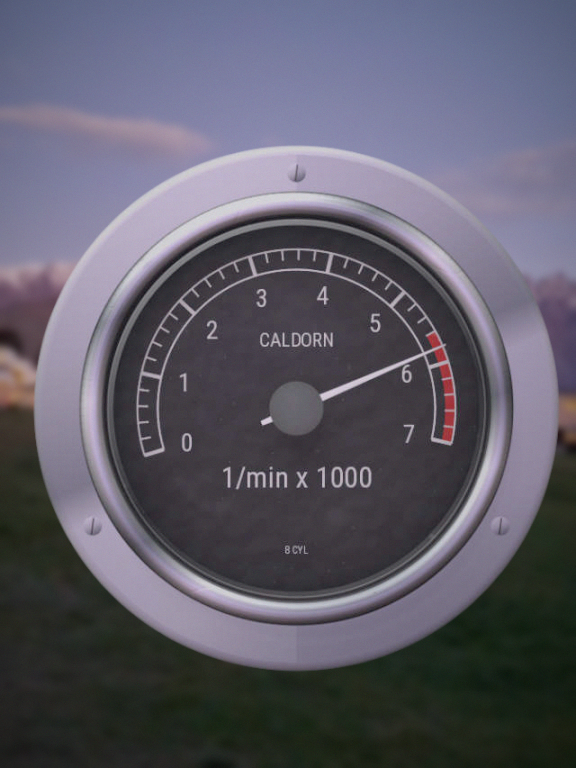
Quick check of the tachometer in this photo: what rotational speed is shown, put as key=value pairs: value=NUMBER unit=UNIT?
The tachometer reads value=5800 unit=rpm
